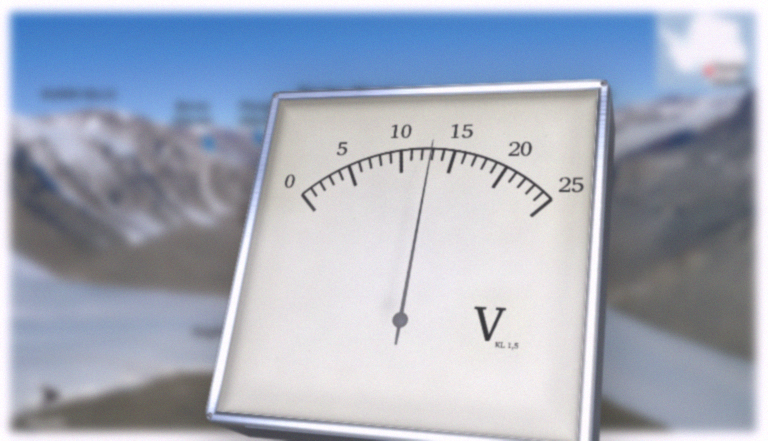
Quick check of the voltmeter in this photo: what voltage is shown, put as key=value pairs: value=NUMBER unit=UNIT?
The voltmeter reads value=13 unit=V
